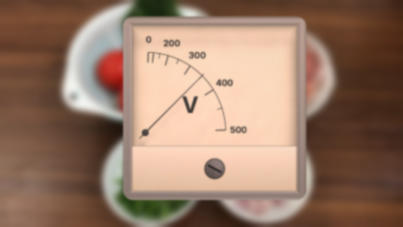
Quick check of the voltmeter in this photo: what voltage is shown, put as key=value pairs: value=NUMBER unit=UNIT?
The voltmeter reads value=350 unit=V
